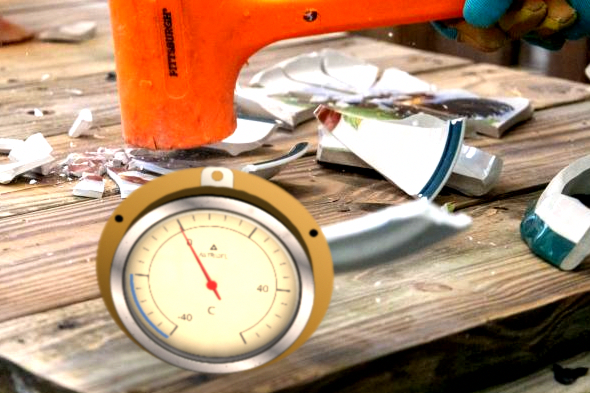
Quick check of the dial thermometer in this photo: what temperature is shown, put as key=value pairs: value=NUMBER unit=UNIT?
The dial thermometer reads value=0 unit=°C
